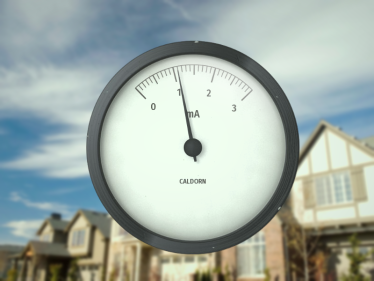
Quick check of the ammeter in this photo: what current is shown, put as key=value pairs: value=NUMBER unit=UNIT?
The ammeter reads value=1.1 unit=mA
